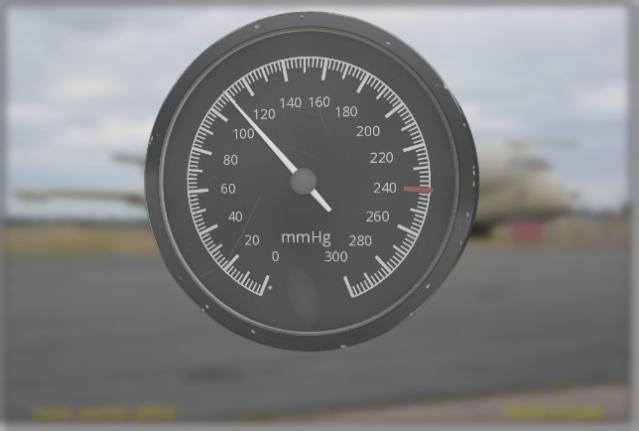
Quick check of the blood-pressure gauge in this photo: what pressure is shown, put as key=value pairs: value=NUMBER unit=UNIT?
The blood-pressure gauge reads value=110 unit=mmHg
